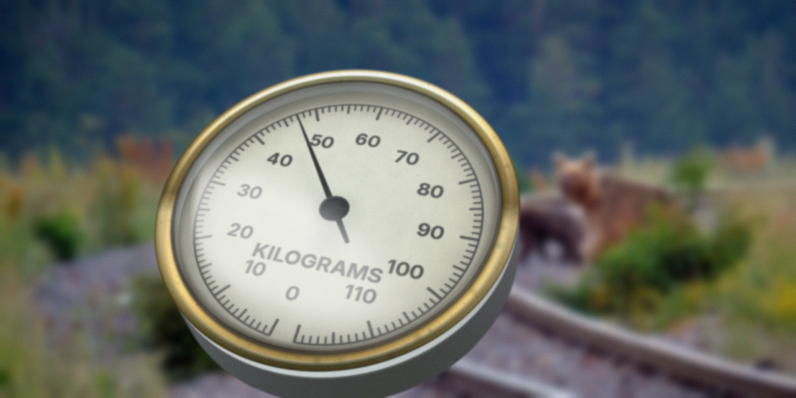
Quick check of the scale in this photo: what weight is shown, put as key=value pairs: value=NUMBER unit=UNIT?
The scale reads value=47 unit=kg
